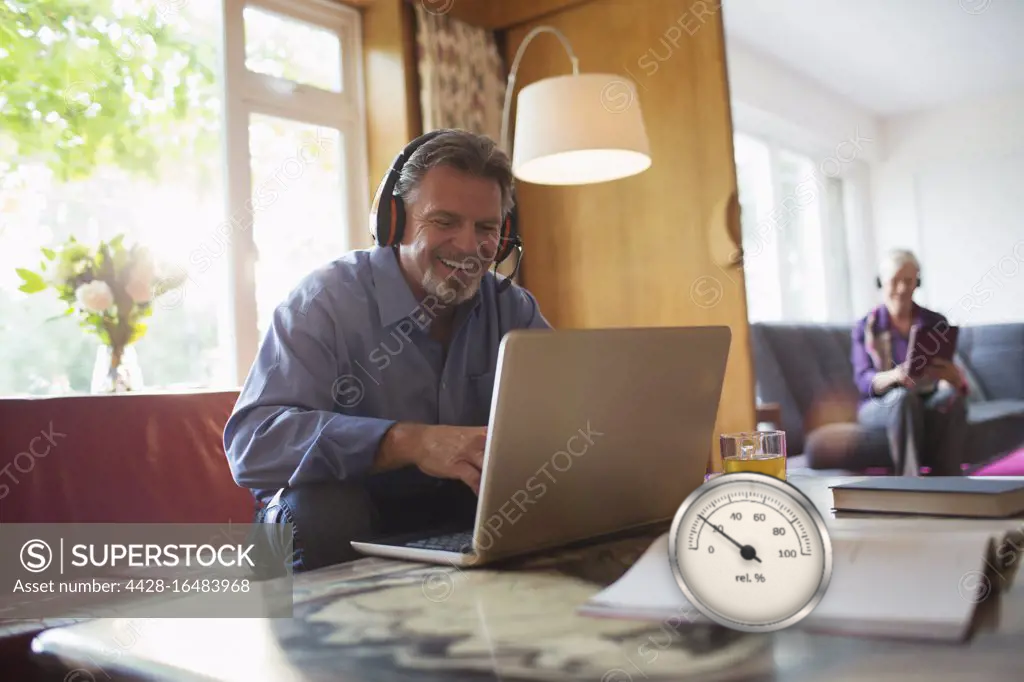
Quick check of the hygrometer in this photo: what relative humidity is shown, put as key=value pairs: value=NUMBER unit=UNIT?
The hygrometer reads value=20 unit=%
